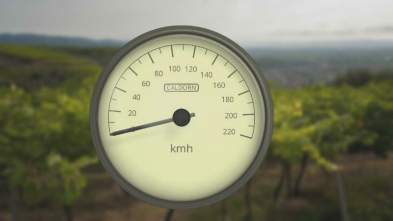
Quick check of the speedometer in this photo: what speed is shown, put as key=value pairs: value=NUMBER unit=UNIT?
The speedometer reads value=0 unit=km/h
